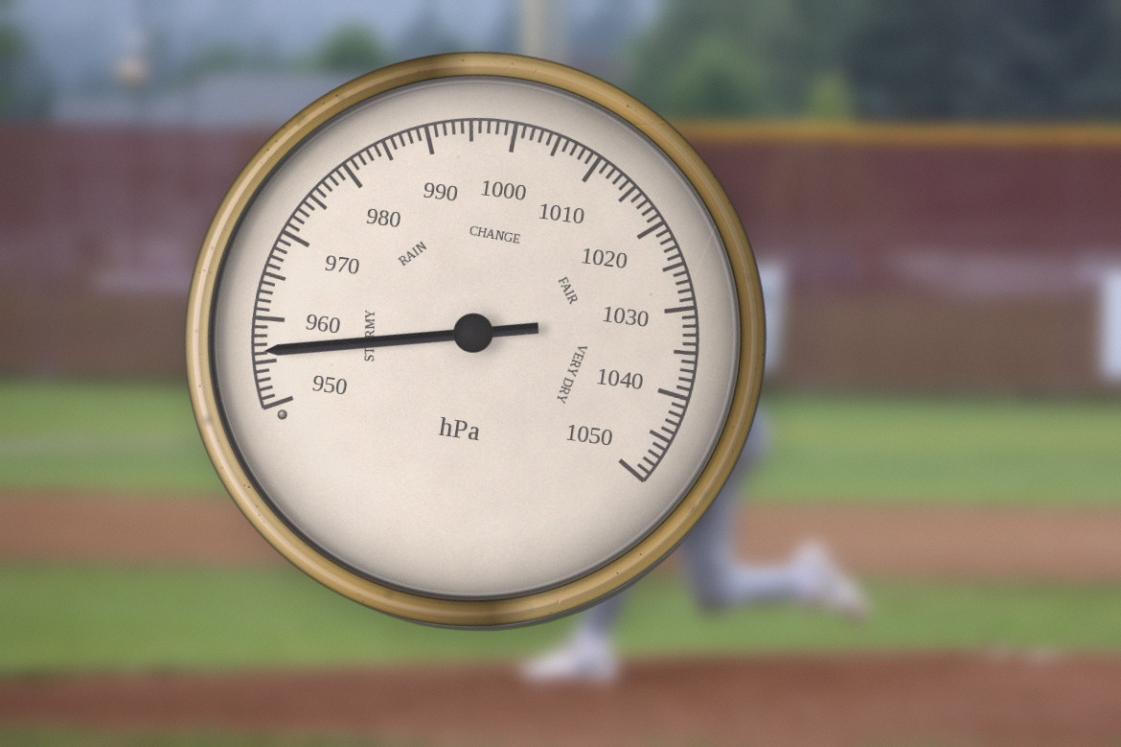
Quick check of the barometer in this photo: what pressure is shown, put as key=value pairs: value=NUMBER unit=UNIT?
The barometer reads value=956 unit=hPa
